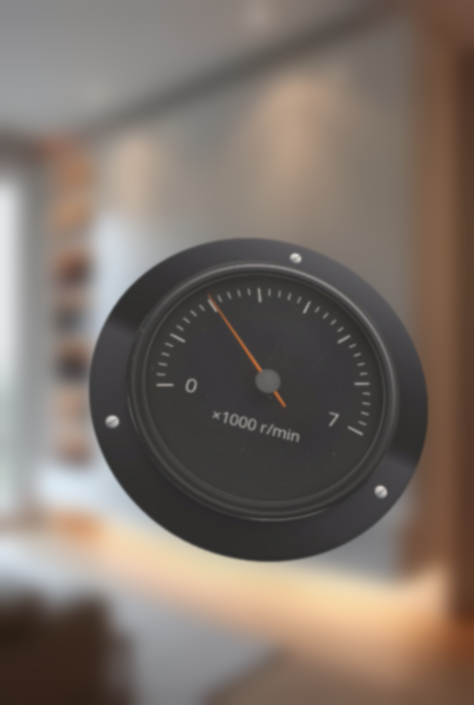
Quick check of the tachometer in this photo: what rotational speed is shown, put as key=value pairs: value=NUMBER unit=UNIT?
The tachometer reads value=2000 unit=rpm
